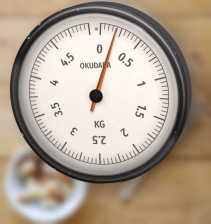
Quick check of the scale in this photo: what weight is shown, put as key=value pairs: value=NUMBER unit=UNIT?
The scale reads value=0.2 unit=kg
